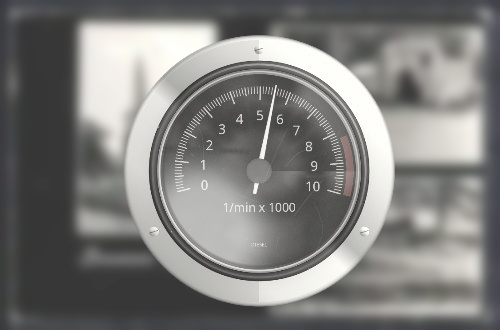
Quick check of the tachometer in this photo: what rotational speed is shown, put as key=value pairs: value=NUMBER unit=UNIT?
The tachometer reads value=5500 unit=rpm
